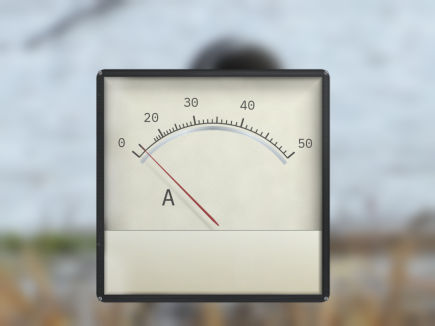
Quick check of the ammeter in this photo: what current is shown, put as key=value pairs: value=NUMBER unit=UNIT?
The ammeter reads value=10 unit=A
